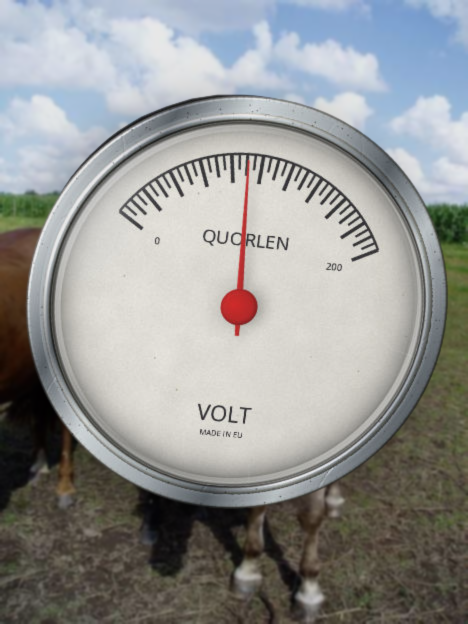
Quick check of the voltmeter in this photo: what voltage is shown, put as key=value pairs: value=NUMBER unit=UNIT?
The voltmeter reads value=90 unit=V
